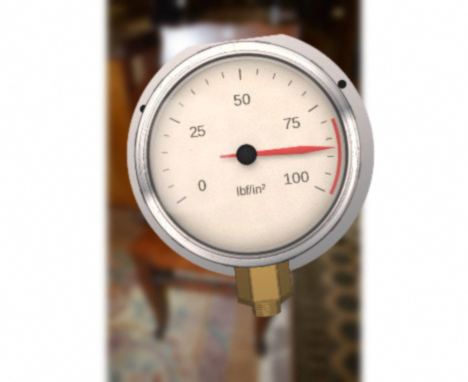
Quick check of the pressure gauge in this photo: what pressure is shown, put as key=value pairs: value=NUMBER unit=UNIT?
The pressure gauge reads value=87.5 unit=psi
